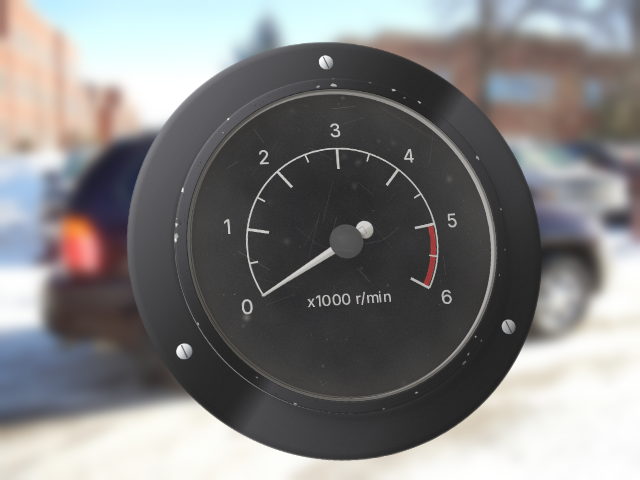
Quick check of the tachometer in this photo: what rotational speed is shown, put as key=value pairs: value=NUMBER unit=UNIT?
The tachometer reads value=0 unit=rpm
